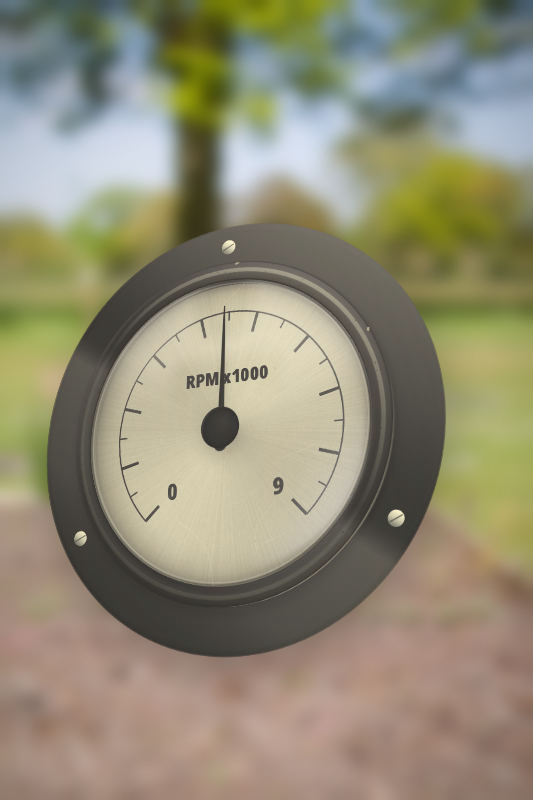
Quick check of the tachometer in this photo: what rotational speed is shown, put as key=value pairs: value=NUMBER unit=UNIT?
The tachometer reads value=4500 unit=rpm
